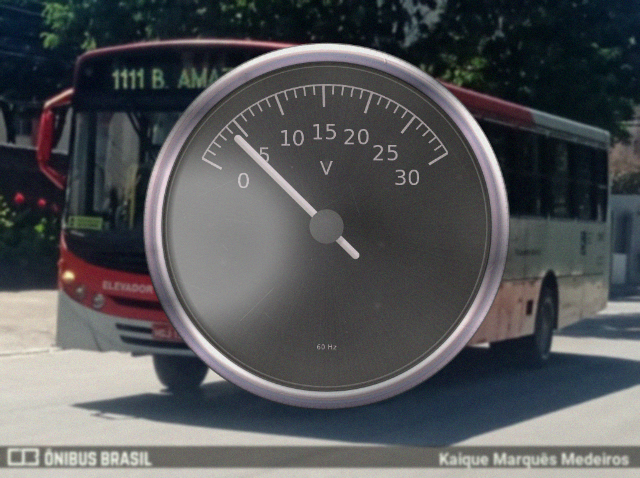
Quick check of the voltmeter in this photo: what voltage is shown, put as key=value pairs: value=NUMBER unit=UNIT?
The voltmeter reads value=4 unit=V
